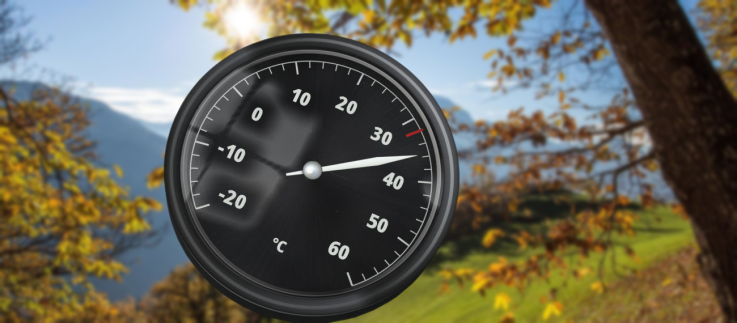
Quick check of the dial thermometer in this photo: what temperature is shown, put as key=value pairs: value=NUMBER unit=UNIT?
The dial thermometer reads value=36 unit=°C
